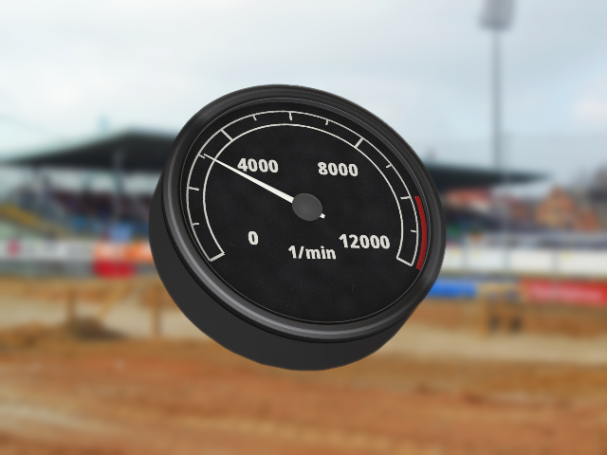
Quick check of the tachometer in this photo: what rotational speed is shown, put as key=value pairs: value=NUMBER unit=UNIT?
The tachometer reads value=3000 unit=rpm
